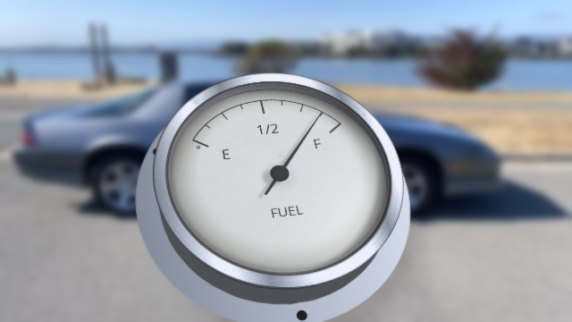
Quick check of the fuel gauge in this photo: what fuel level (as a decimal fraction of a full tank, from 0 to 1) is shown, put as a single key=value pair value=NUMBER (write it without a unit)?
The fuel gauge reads value=0.875
